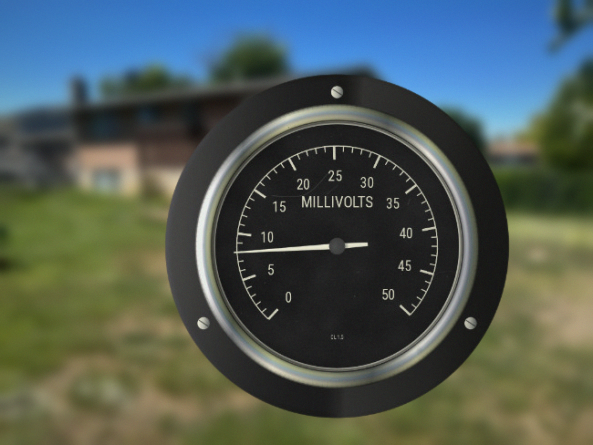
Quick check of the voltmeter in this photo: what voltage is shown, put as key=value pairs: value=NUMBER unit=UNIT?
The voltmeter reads value=8 unit=mV
